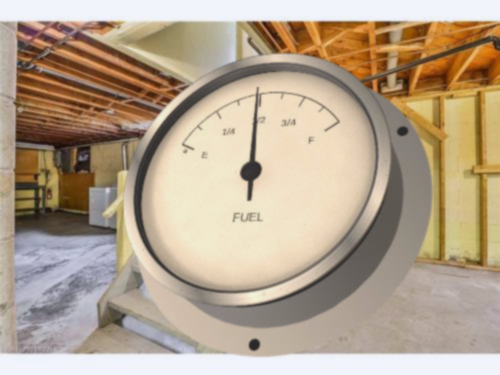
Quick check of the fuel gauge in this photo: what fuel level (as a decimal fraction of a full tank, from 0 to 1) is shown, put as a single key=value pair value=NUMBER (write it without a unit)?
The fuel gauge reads value=0.5
